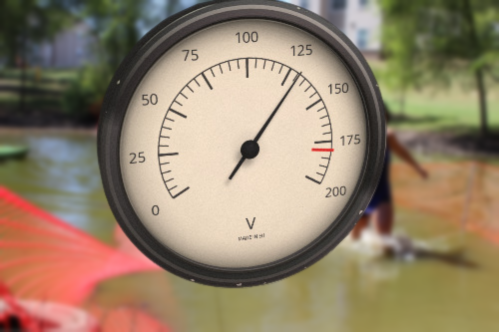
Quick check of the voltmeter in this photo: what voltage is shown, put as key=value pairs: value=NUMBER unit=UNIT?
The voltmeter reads value=130 unit=V
